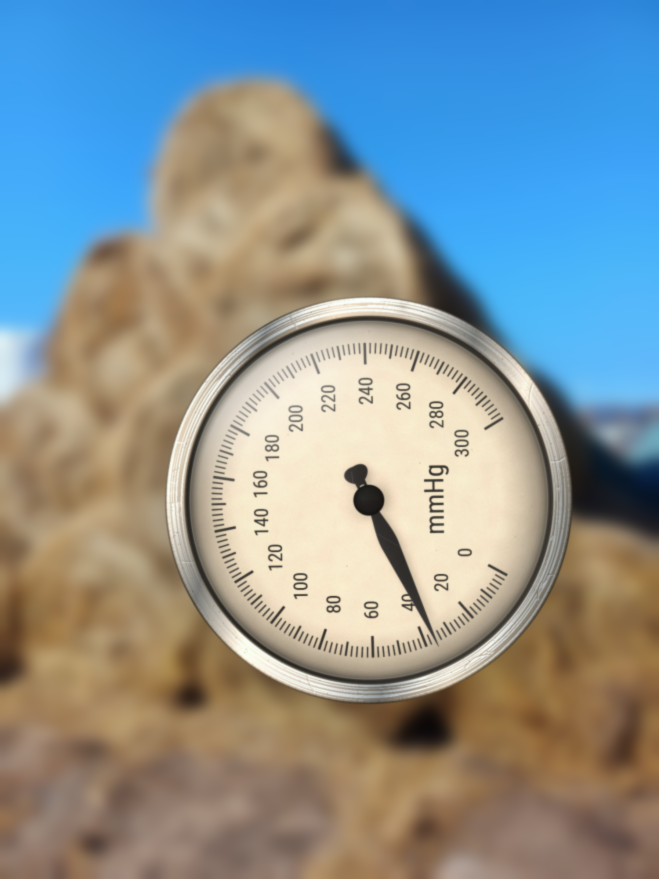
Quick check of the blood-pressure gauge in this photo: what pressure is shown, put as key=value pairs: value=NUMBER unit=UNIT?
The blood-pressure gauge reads value=36 unit=mmHg
